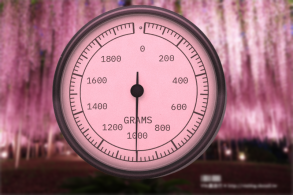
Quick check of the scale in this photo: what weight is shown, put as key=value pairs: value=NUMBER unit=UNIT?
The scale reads value=1000 unit=g
